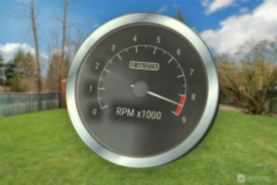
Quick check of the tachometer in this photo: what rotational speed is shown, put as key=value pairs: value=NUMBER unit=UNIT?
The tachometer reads value=8500 unit=rpm
